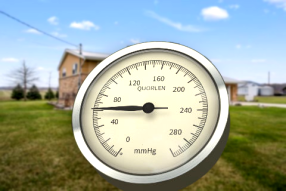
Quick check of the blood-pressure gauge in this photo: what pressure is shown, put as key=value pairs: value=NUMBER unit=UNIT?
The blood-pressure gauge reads value=60 unit=mmHg
